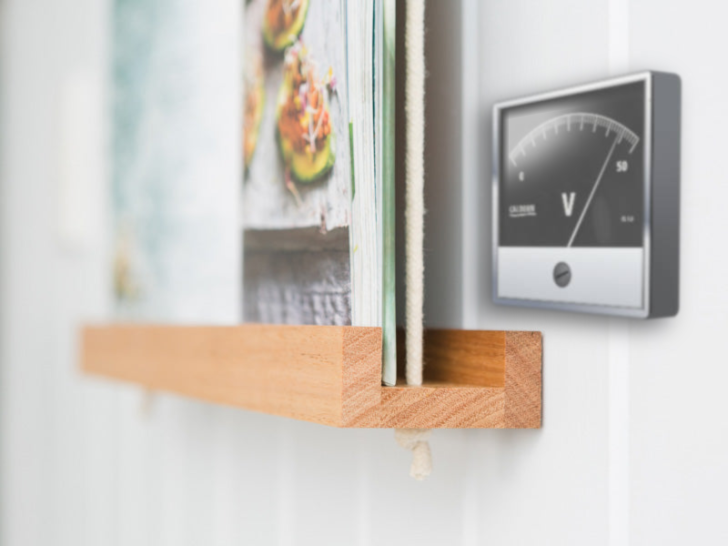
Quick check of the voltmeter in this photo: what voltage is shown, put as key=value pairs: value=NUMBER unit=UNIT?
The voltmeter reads value=45 unit=V
